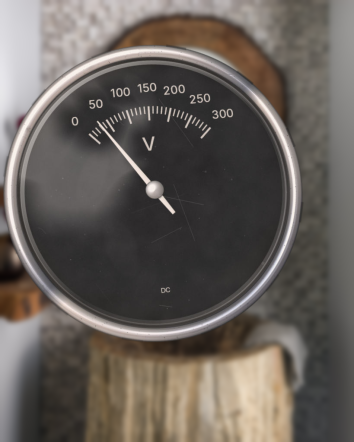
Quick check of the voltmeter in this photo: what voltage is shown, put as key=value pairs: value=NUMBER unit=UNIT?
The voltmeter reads value=30 unit=V
